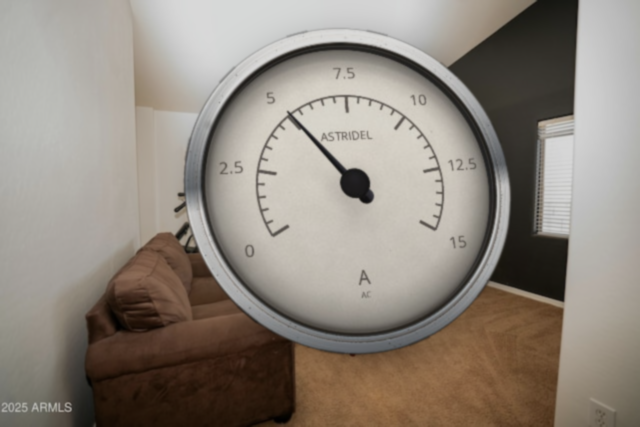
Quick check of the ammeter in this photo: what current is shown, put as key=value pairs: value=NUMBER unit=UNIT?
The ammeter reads value=5 unit=A
